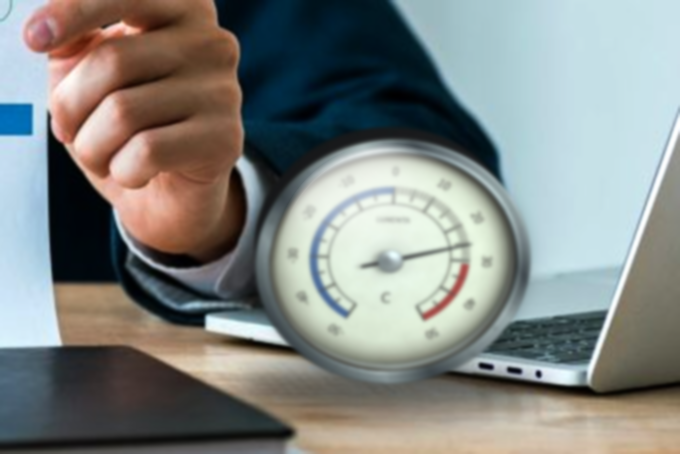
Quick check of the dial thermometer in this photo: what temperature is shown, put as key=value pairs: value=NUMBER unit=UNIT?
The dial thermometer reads value=25 unit=°C
